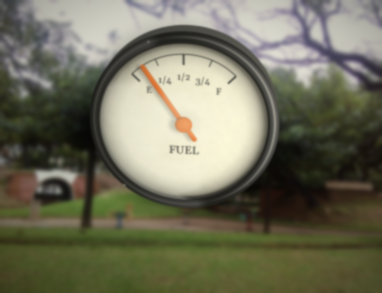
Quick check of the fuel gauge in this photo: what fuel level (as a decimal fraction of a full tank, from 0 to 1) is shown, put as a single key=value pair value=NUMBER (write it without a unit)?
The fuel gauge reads value=0.125
